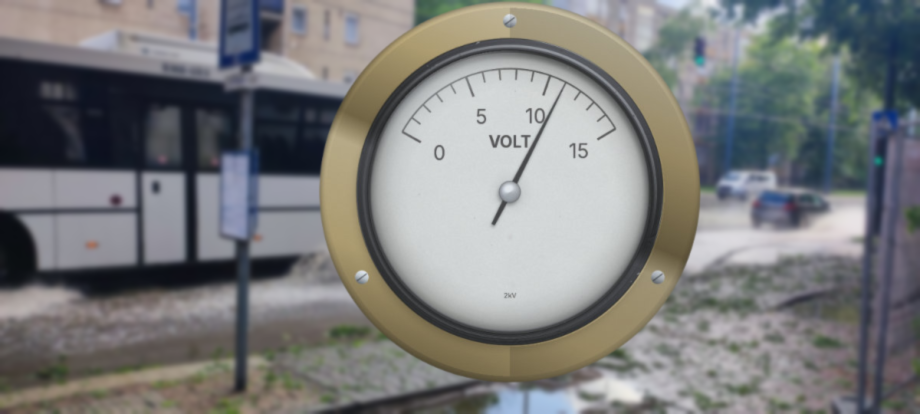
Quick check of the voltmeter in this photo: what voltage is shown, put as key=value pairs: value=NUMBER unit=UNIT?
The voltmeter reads value=11 unit=V
